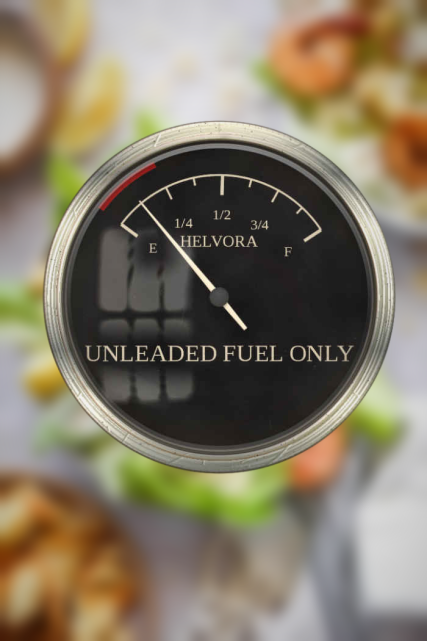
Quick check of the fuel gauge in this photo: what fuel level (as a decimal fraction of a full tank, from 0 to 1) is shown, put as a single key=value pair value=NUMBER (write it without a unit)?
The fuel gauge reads value=0.125
